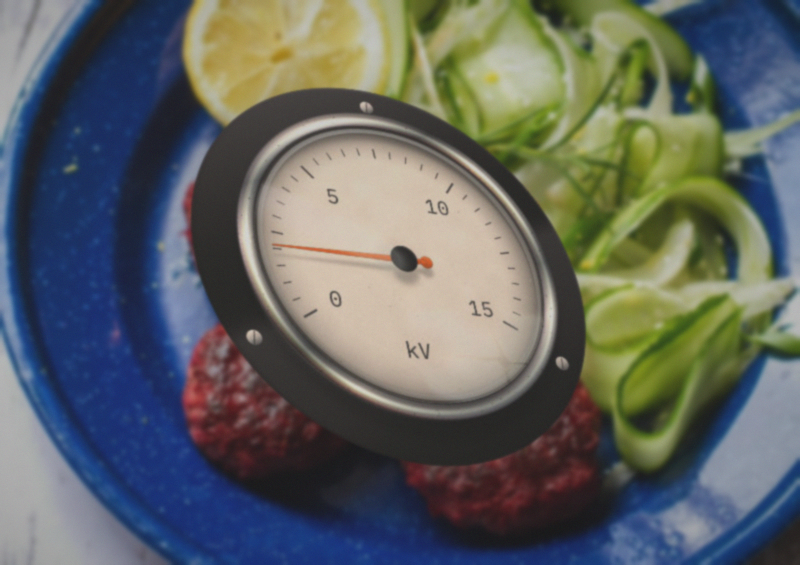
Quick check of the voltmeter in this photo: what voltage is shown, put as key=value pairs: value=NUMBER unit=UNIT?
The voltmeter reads value=2 unit=kV
